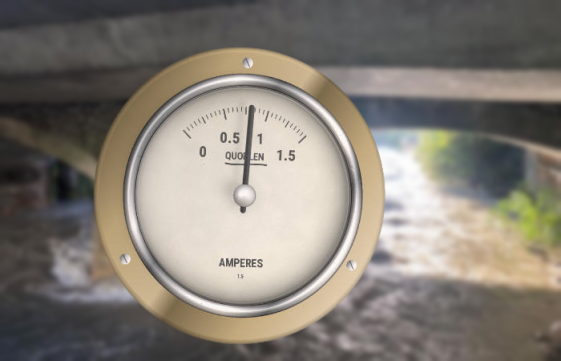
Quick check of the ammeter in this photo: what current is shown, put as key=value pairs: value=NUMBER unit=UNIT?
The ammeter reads value=0.8 unit=A
